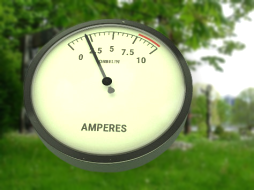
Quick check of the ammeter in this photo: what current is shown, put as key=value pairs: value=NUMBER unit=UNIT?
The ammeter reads value=2 unit=A
